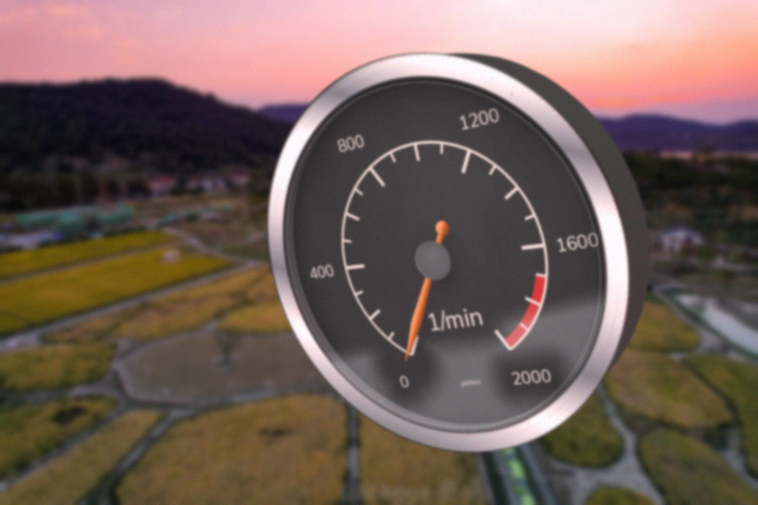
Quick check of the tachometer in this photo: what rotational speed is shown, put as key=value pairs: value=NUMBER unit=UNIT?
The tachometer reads value=0 unit=rpm
